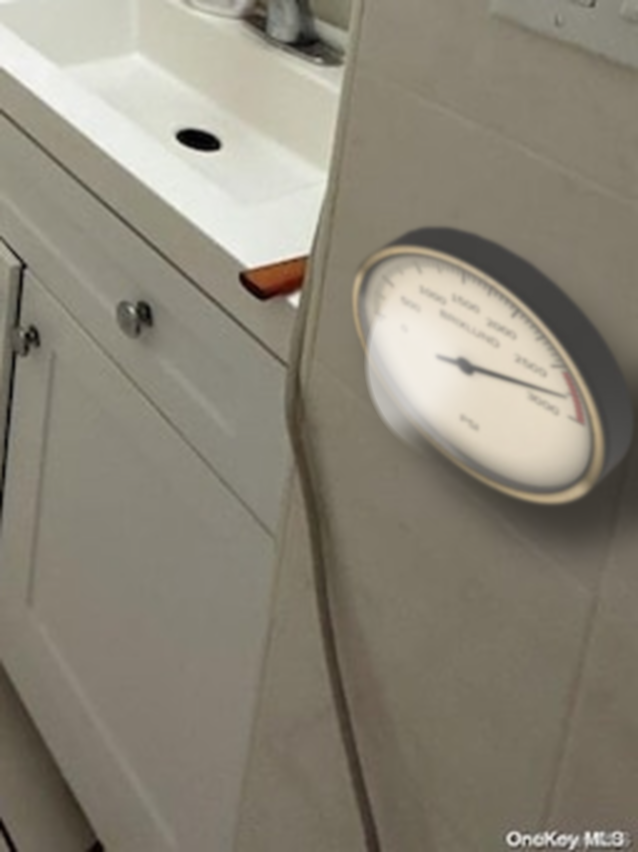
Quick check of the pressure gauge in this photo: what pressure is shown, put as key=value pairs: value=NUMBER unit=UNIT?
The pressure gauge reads value=2750 unit=psi
